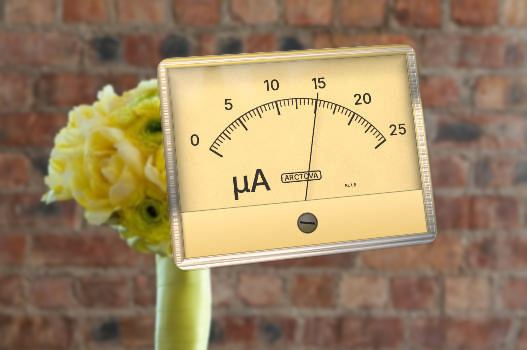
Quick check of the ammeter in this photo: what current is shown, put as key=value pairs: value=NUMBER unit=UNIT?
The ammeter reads value=15 unit=µA
